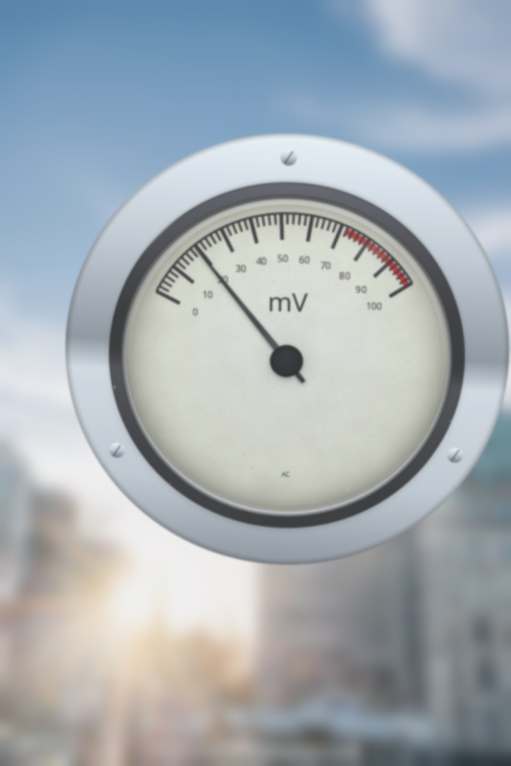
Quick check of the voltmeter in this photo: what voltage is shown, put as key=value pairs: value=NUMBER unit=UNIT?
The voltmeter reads value=20 unit=mV
